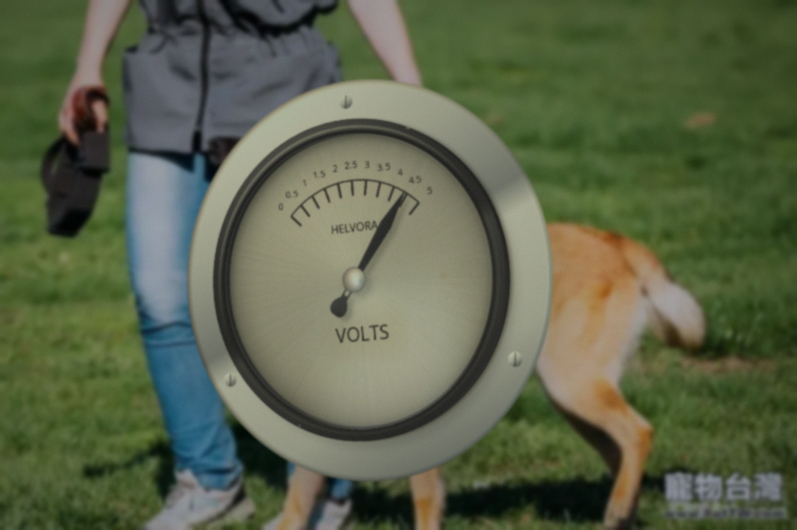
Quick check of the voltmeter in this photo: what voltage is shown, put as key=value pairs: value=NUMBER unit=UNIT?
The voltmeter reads value=4.5 unit=V
